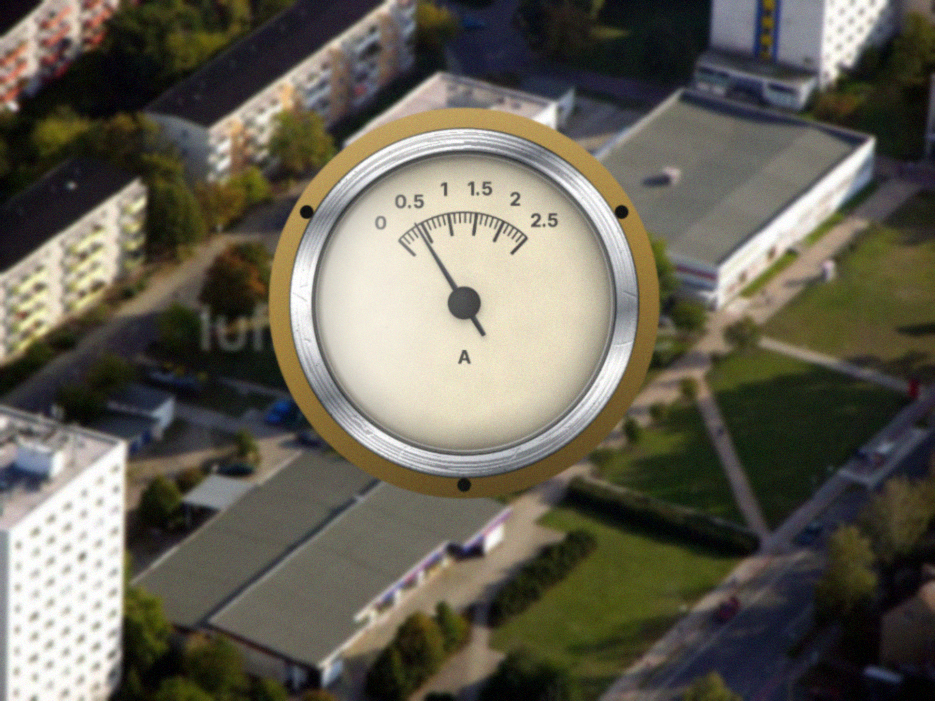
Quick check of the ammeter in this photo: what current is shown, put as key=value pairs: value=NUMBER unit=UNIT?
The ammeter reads value=0.4 unit=A
